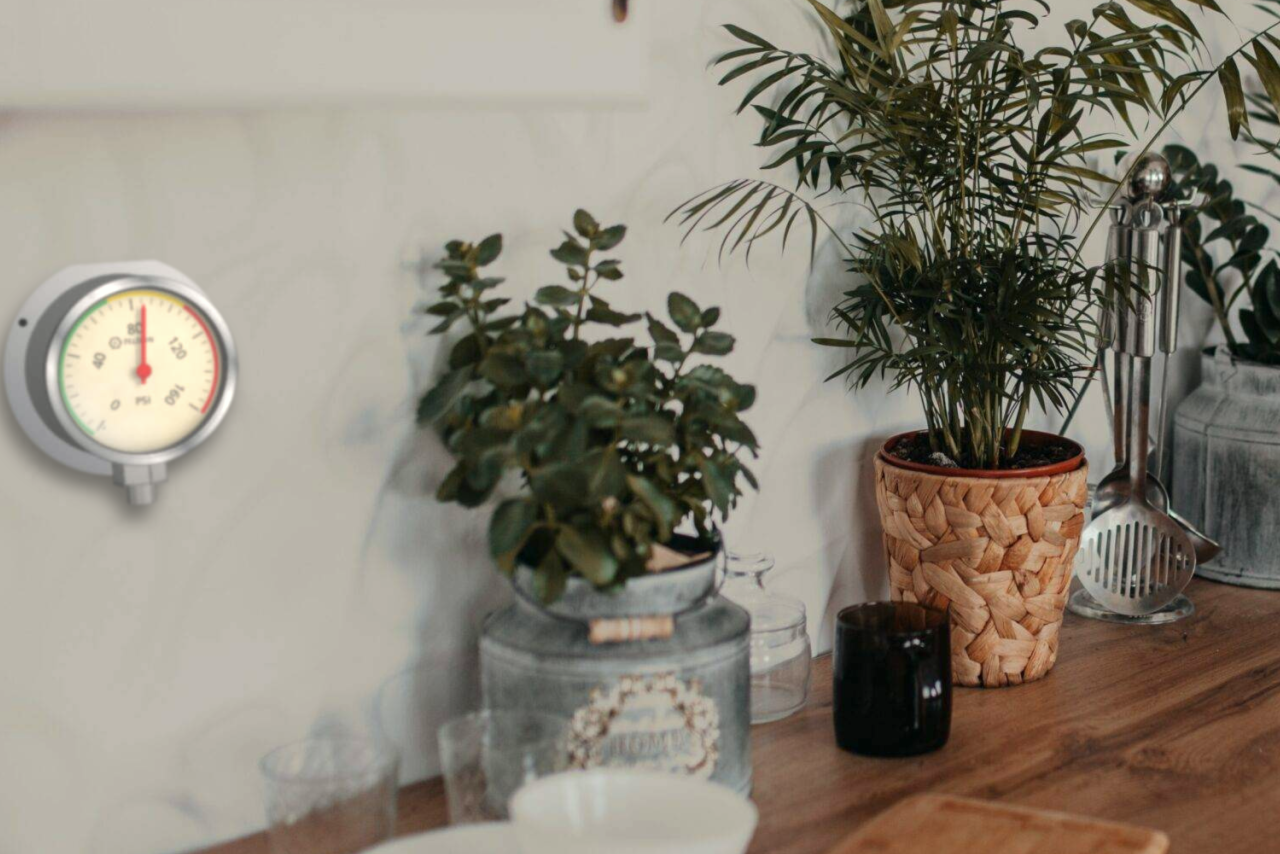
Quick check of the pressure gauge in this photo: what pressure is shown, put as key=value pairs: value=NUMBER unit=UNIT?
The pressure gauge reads value=85 unit=psi
